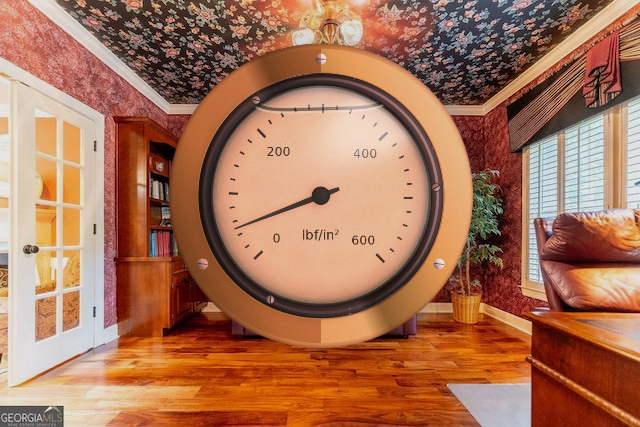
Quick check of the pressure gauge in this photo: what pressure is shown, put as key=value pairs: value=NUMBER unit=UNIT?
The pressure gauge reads value=50 unit=psi
